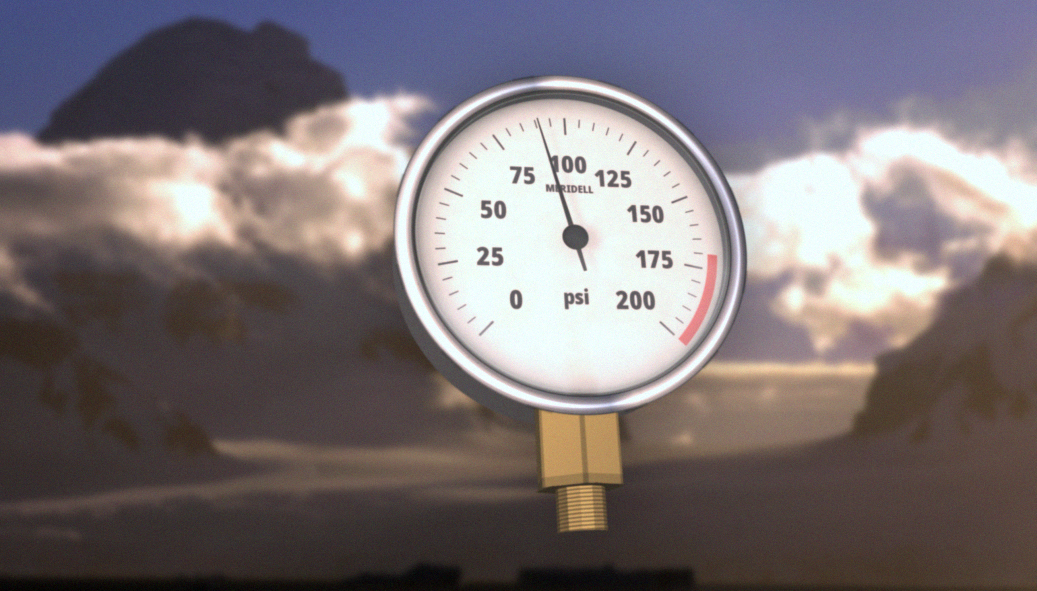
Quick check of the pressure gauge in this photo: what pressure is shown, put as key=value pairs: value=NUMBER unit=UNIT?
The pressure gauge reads value=90 unit=psi
